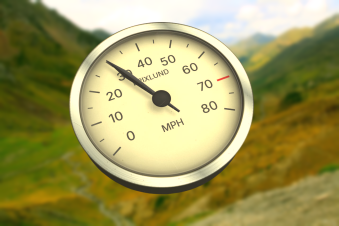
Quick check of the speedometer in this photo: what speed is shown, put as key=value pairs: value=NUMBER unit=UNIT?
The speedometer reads value=30 unit=mph
